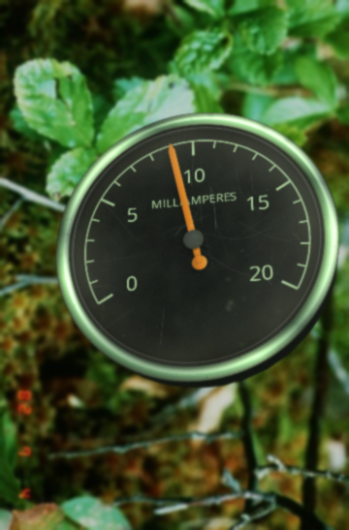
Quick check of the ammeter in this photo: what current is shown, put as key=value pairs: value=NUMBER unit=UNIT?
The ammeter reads value=9 unit=mA
